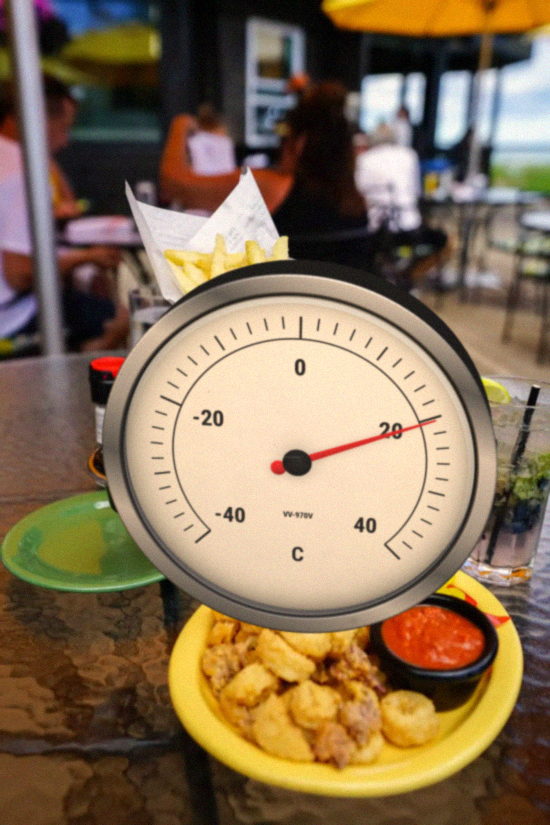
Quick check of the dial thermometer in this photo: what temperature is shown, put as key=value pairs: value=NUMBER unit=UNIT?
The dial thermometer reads value=20 unit=°C
